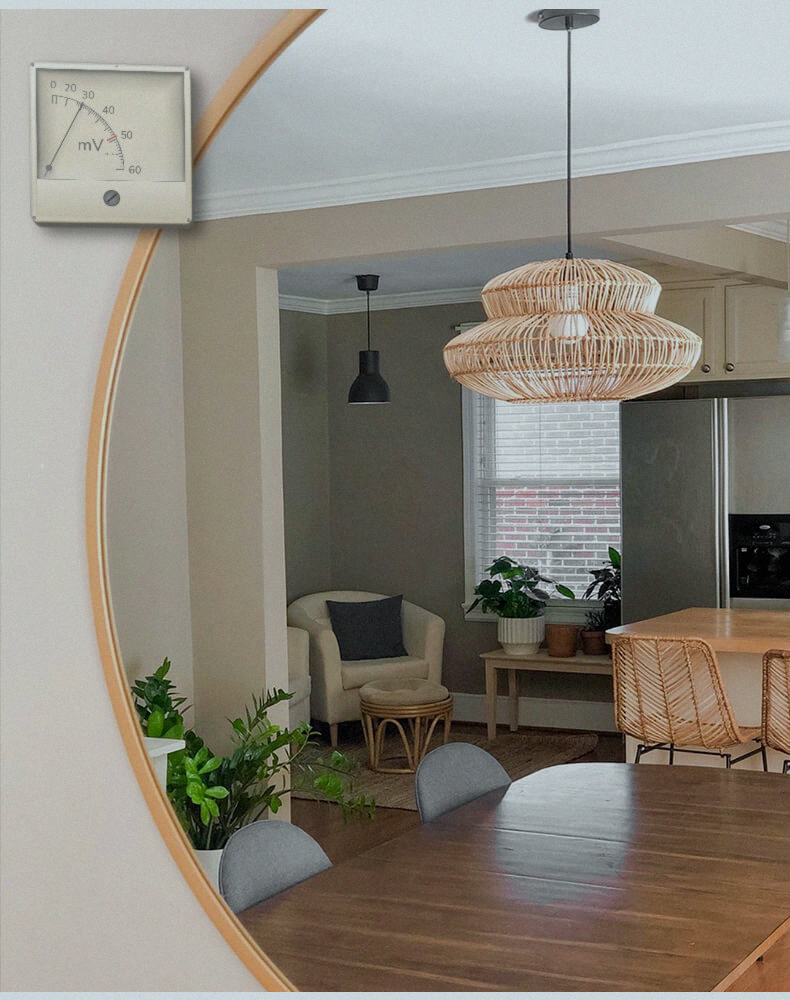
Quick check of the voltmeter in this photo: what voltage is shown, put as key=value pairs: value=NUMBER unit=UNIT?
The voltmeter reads value=30 unit=mV
